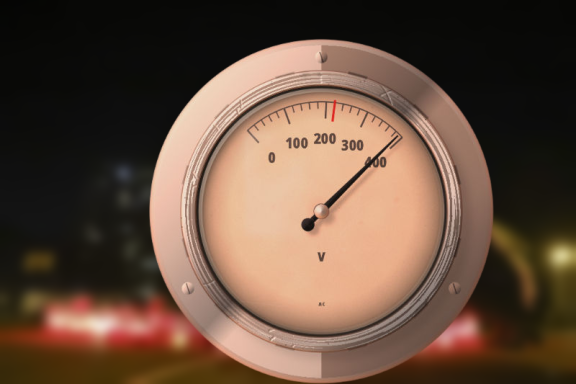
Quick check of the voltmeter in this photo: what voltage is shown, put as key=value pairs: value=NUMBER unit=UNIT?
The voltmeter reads value=390 unit=V
